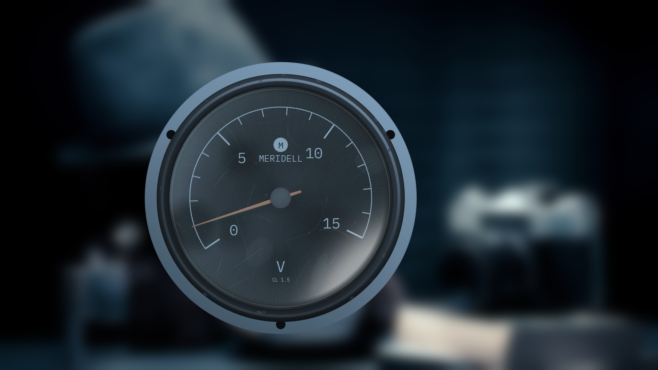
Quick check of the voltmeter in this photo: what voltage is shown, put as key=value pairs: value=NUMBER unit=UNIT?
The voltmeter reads value=1 unit=V
